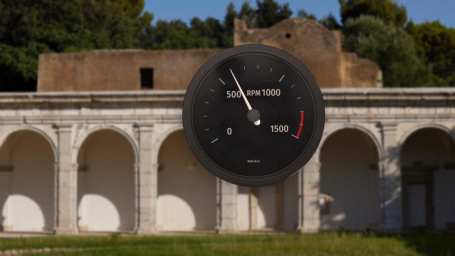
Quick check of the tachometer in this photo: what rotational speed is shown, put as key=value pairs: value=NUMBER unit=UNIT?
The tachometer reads value=600 unit=rpm
